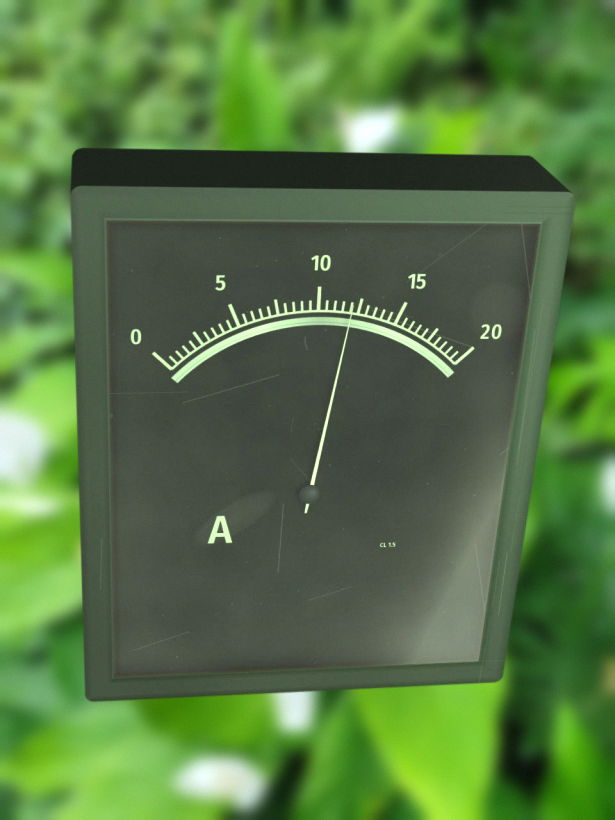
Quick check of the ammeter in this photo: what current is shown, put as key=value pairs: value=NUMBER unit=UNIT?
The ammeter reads value=12 unit=A
